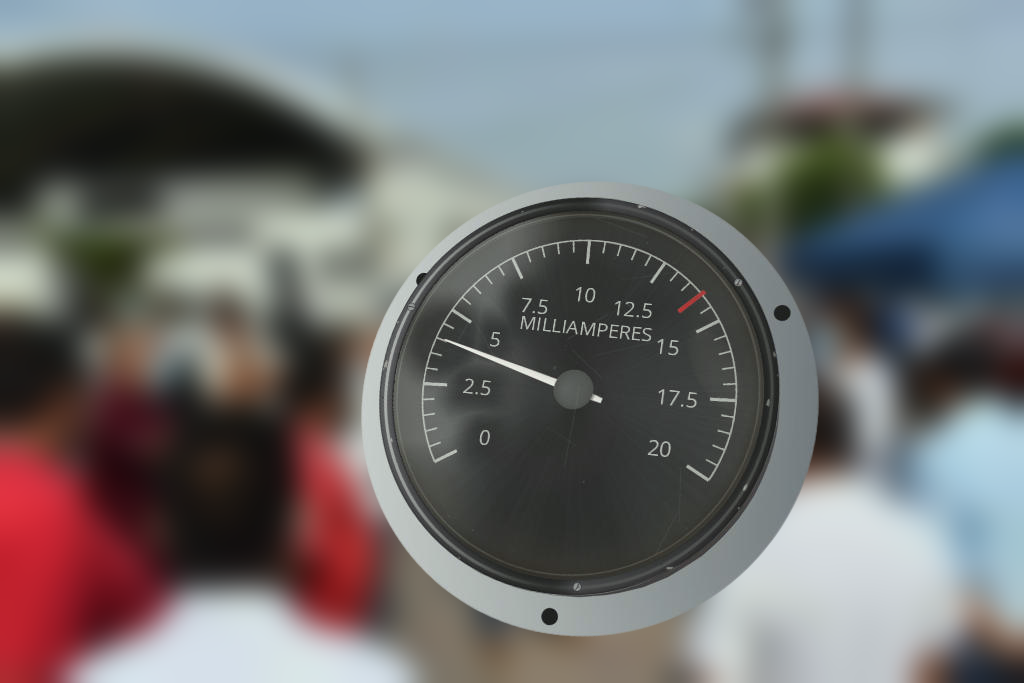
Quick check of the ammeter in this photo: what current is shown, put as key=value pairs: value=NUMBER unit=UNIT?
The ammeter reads value=4 unit=mA
